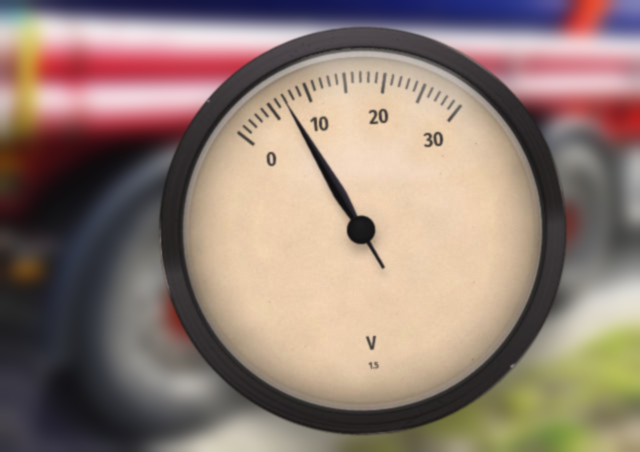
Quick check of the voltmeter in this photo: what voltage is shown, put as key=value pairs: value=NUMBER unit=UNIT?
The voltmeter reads value=7 unit=V
